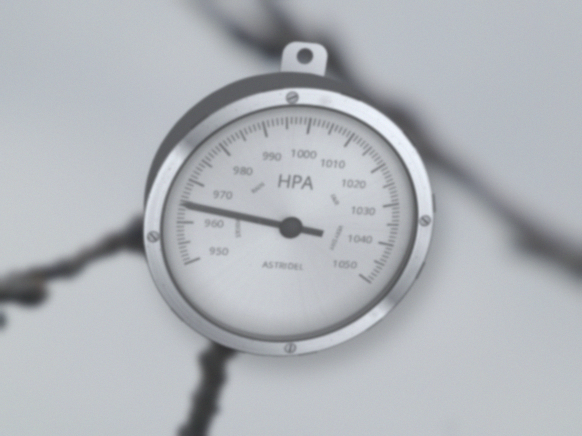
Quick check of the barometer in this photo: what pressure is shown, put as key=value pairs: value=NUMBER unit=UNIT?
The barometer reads value=965 unit=hPa
